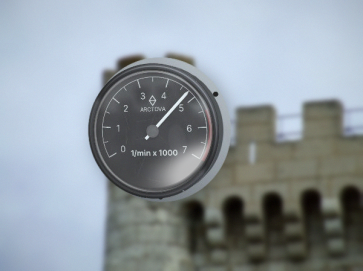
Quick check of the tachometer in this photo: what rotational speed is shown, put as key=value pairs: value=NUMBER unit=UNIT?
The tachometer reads value=4750 unit=rpm
